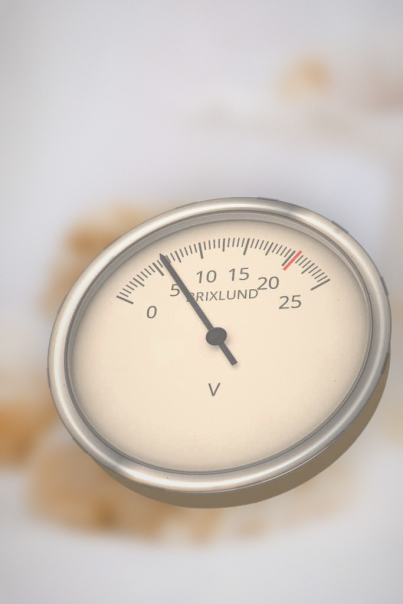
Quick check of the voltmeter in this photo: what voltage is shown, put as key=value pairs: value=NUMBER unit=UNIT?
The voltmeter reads value=6 unit=V
